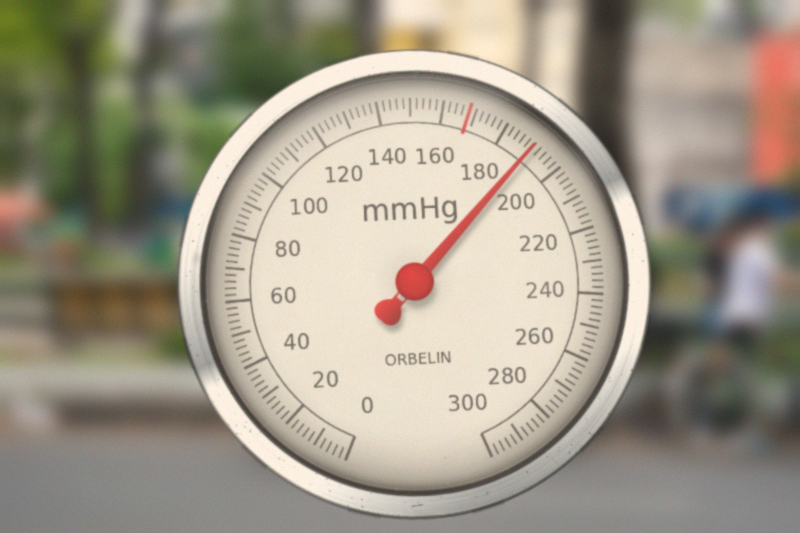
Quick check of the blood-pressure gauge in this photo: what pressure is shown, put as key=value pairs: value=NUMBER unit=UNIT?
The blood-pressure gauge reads value=190 unit=mmHg
